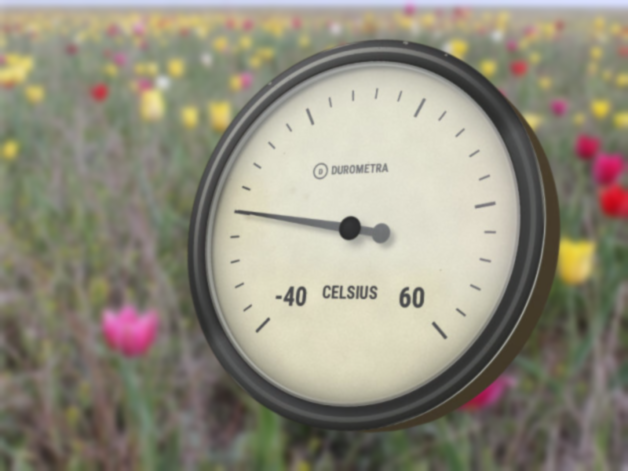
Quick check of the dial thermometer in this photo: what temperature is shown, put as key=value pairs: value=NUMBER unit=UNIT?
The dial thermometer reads value=-20 unit=°C
